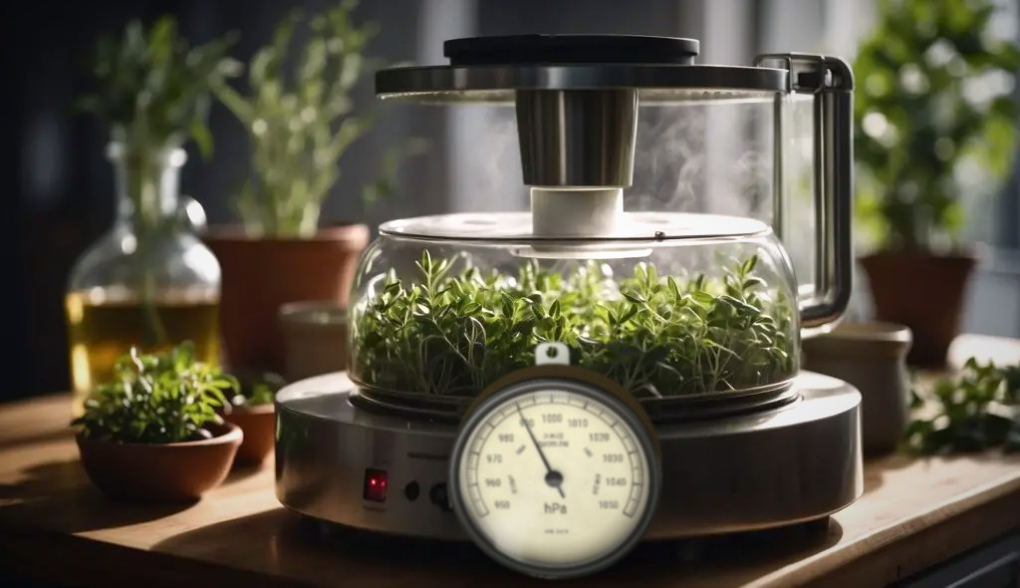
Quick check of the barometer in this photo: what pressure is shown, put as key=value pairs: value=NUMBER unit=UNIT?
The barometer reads value=990 unit=hPa
